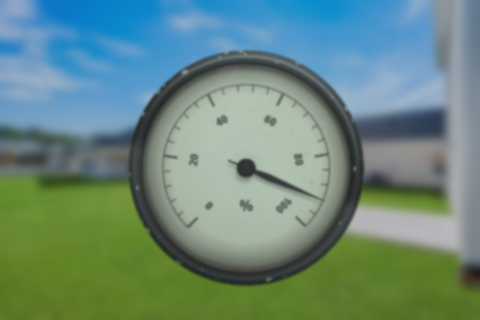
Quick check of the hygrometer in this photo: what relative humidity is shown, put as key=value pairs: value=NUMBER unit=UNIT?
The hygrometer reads value=92 unit=%
